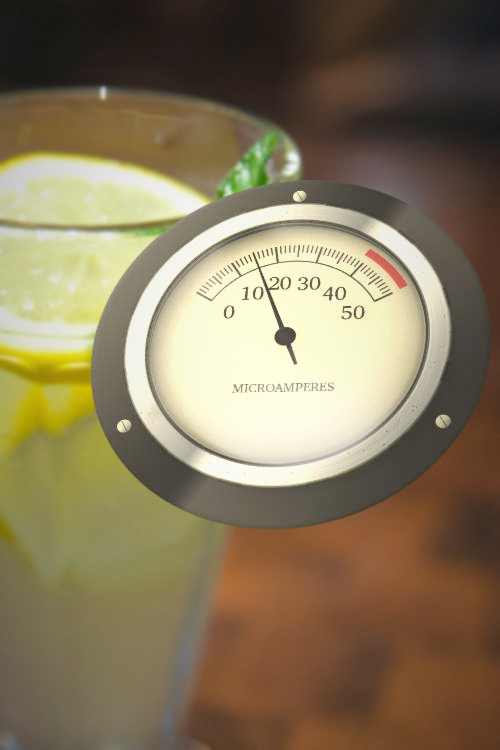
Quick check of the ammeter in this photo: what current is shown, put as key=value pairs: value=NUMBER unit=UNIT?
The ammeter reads value=15 unit=µA
